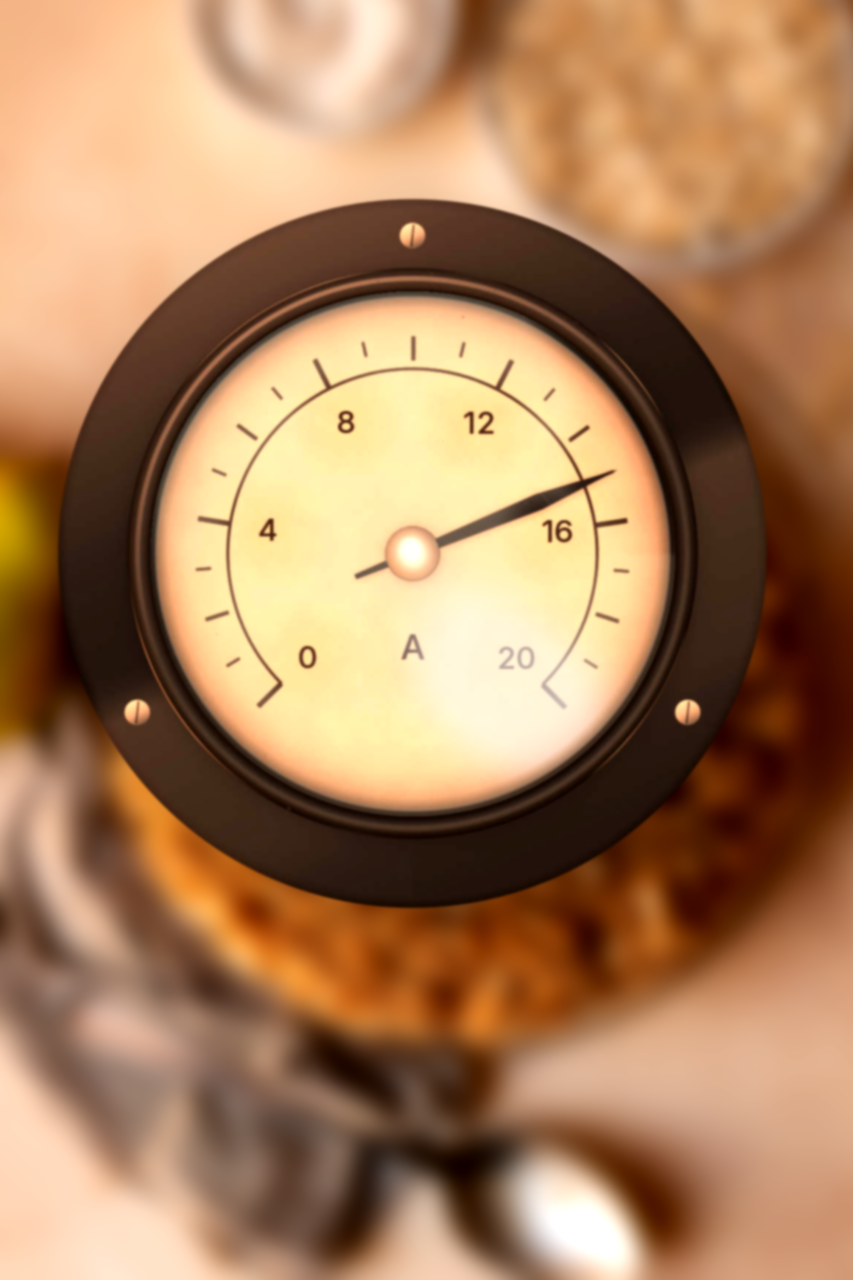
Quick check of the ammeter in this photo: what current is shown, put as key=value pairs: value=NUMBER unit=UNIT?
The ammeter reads value=15 unit=A
